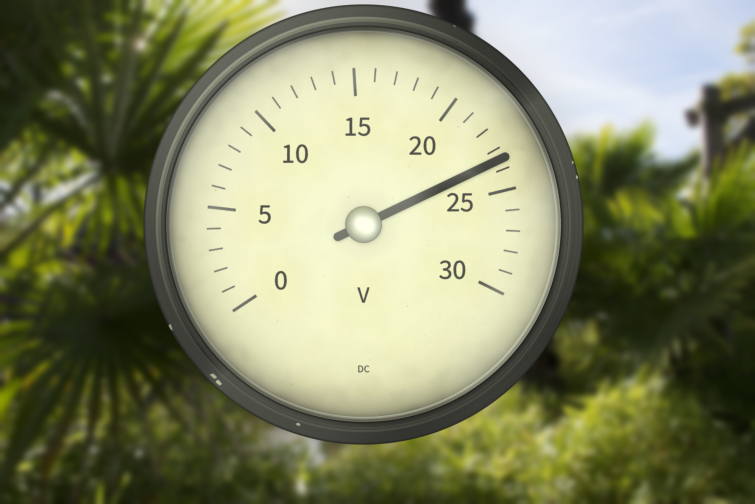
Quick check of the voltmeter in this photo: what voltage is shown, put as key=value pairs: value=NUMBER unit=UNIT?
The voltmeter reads value=23.5 unit=V
